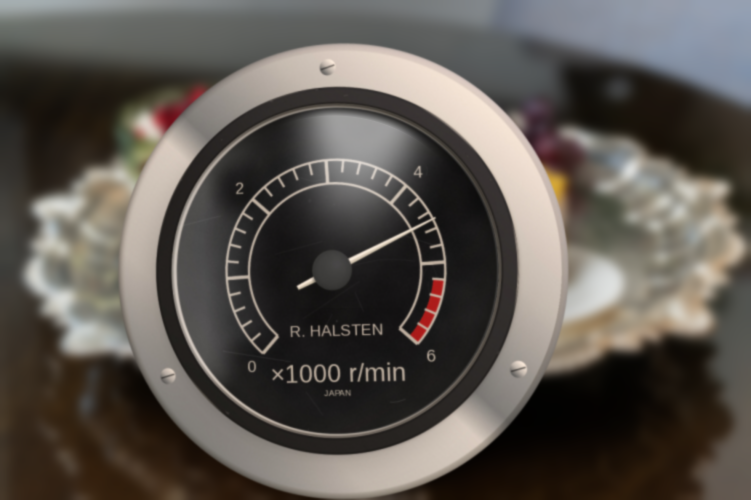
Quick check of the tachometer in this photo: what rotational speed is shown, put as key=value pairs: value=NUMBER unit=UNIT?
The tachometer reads value=4500 unit=rpm
